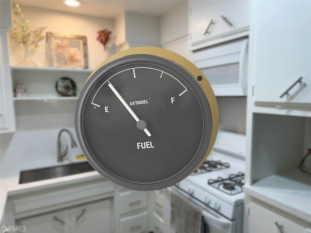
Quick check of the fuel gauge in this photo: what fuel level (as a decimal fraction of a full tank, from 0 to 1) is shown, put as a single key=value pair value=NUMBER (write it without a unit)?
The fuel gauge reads value=0.25
